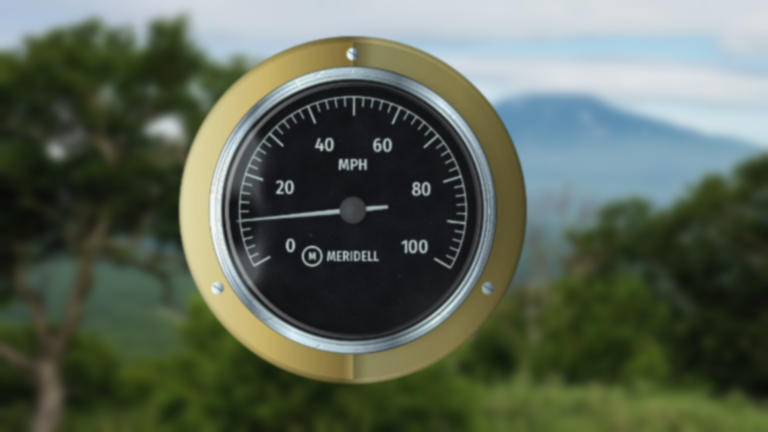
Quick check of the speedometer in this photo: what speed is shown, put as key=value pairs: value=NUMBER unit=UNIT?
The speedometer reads value=10 unit=mph
